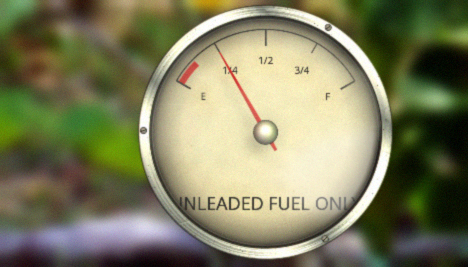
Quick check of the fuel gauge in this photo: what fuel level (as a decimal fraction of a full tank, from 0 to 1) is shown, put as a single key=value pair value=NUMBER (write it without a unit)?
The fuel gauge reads value=0.25
